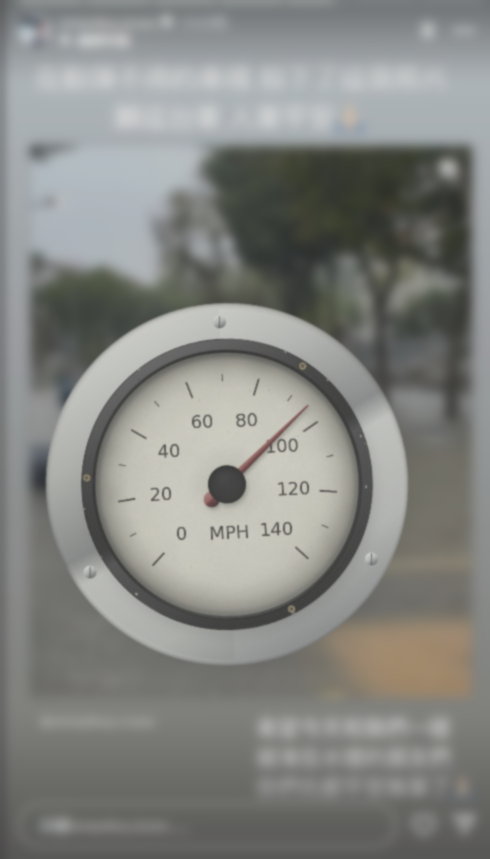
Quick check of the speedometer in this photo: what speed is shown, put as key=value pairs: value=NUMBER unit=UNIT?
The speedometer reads value=95 unit=mph
